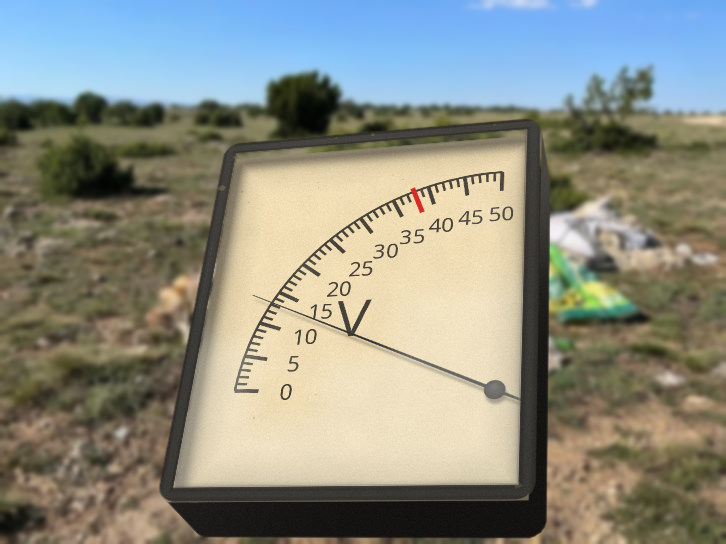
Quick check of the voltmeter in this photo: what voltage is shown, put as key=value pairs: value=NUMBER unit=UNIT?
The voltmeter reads value=13 unit=V
